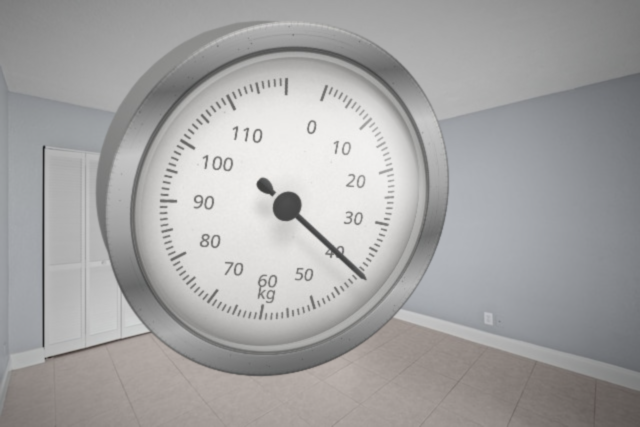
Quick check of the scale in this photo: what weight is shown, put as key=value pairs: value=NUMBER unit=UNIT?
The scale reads value=40 unit=kg
